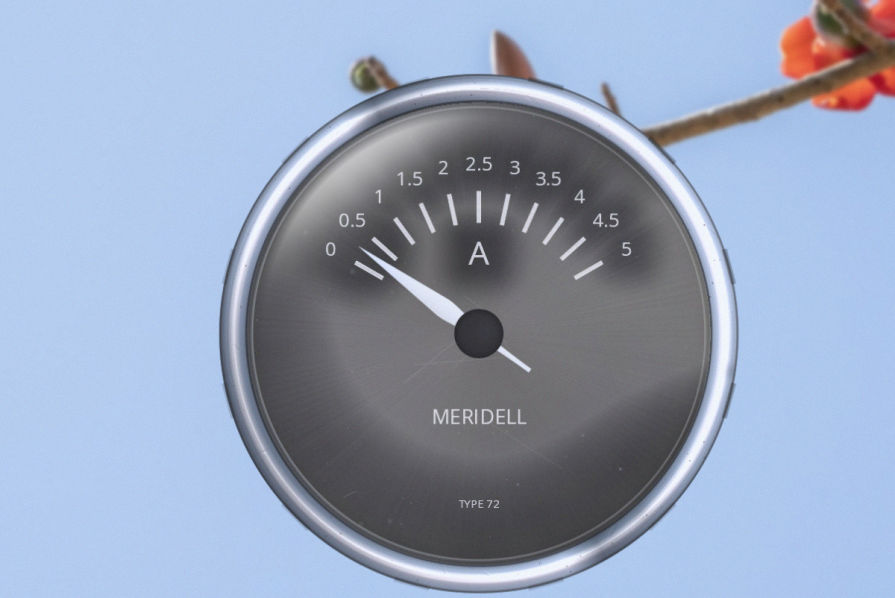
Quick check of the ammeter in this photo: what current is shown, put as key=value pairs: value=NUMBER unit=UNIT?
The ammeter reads value=0.25 unit=A
